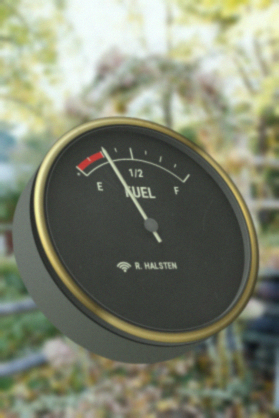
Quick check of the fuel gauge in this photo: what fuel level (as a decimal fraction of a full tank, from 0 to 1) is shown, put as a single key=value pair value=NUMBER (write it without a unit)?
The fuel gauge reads value=0.25
